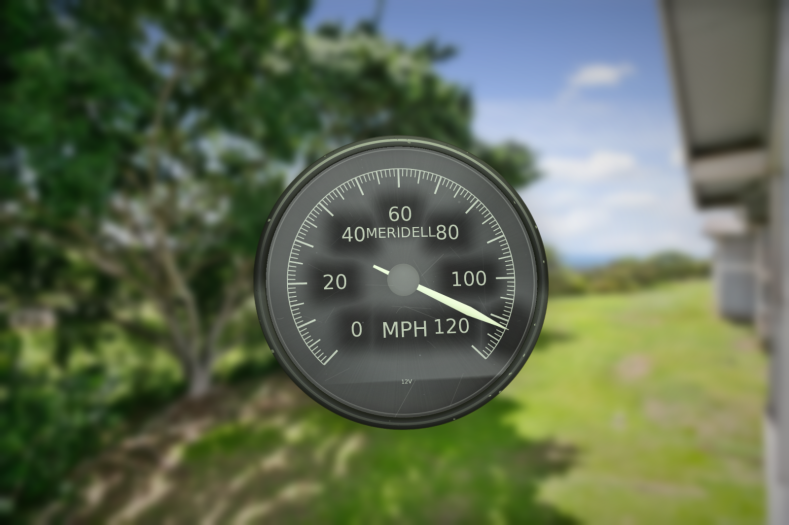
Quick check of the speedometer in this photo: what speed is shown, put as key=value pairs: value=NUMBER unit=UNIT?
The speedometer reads value=112 unit=mph
